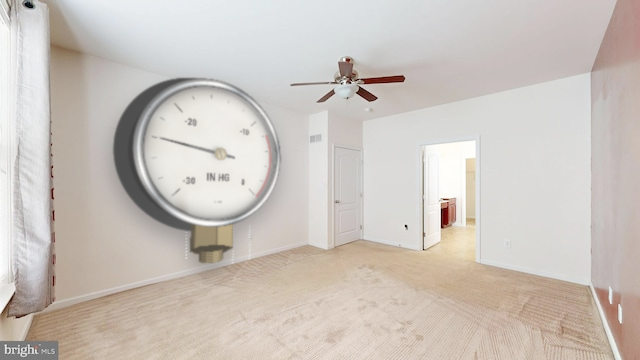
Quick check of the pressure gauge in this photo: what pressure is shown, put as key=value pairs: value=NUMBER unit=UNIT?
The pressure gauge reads value=-24 unit=inHg
